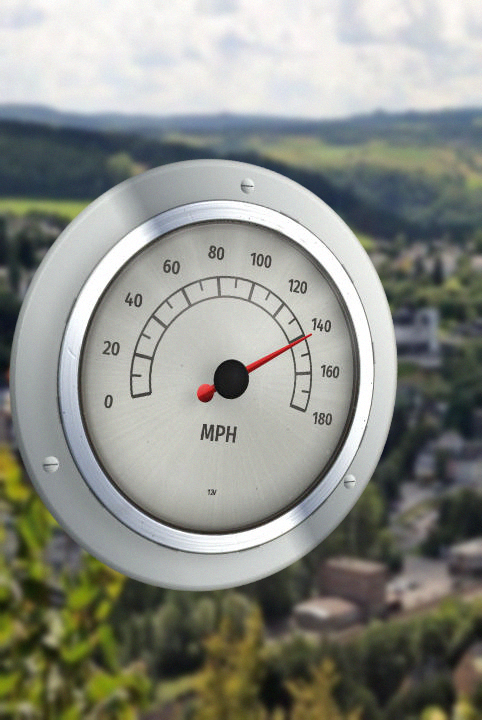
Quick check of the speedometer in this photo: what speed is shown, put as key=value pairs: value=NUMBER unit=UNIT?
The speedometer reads value=140 unit=mph
